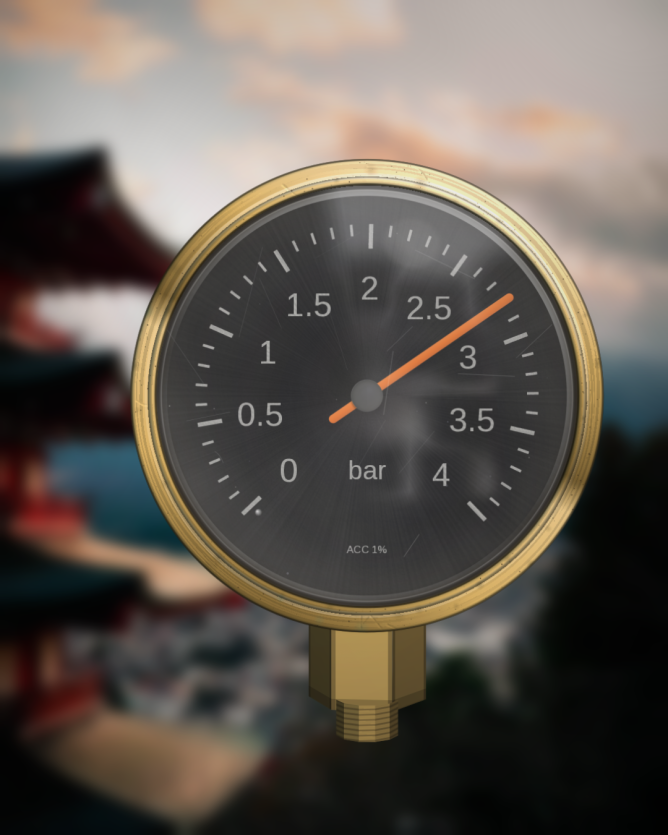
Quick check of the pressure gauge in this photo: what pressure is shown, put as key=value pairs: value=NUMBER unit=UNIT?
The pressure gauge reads value=2.8 unit=bar
